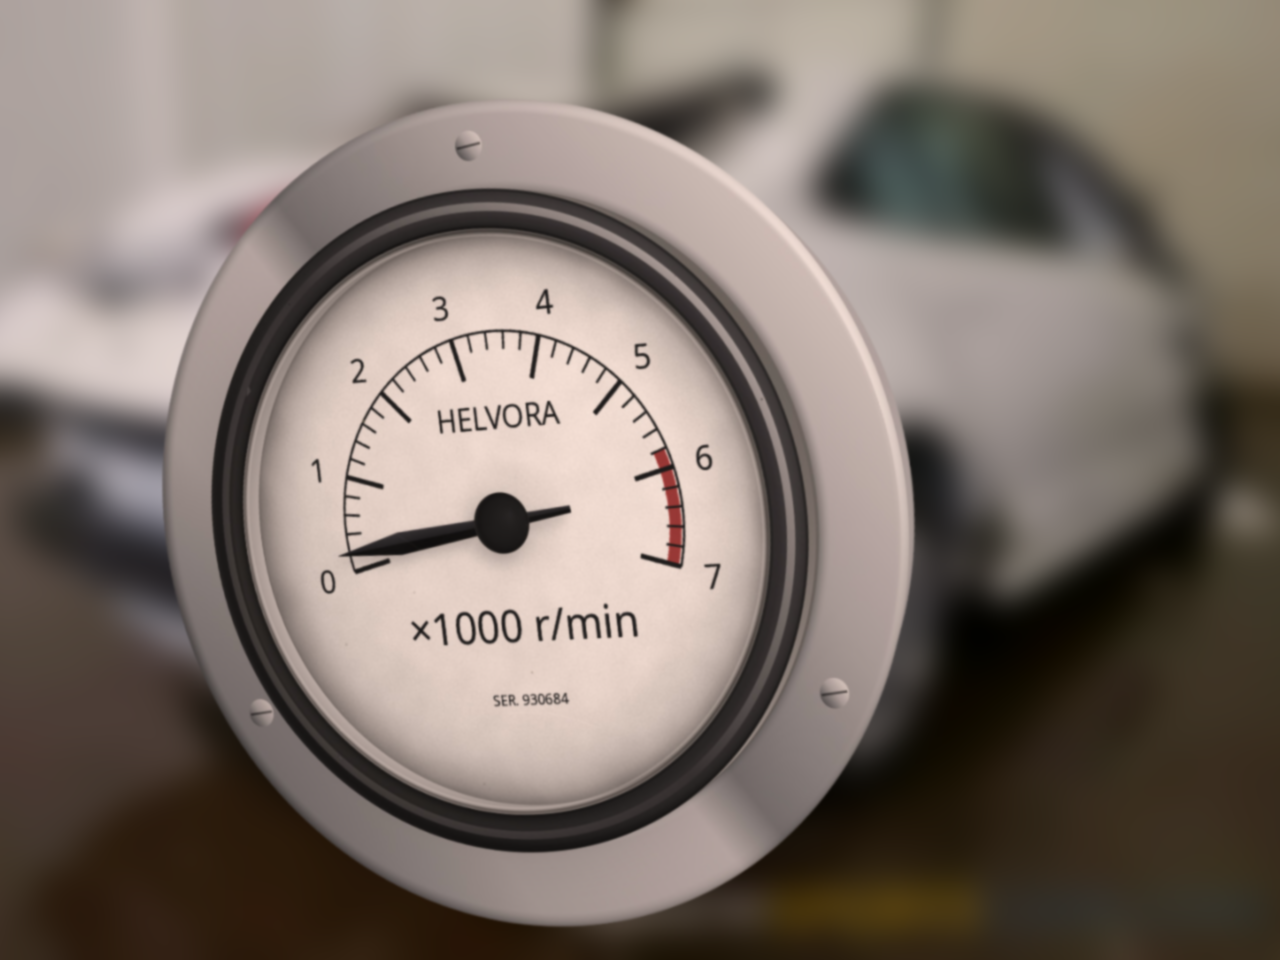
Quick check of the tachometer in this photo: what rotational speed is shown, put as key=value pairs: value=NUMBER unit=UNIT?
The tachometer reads value=200 unit=rpm
